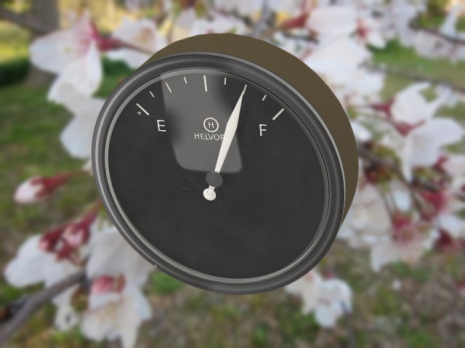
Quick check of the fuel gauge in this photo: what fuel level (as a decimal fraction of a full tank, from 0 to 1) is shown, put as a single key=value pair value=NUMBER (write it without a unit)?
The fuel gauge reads value=0.75
